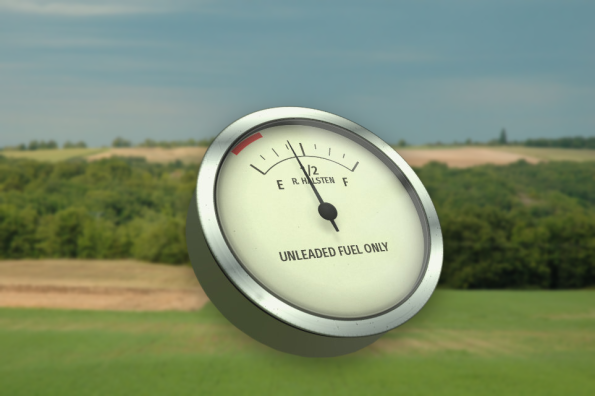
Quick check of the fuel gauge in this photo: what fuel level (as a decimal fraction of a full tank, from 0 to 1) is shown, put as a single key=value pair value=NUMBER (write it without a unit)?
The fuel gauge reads value=0.375
